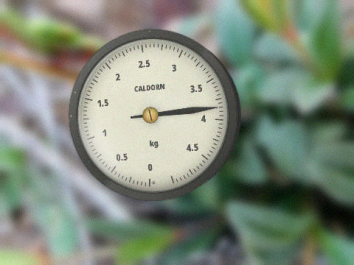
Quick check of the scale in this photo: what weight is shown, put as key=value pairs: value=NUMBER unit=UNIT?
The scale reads value=3.85 unit=kg
